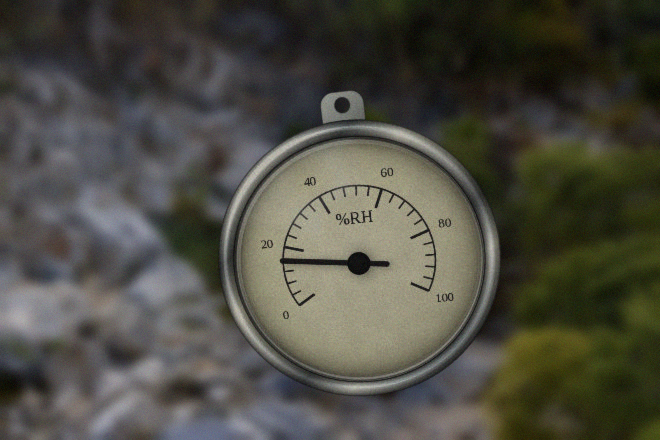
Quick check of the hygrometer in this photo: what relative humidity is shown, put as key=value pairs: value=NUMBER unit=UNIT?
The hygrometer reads value=16 unit=%
